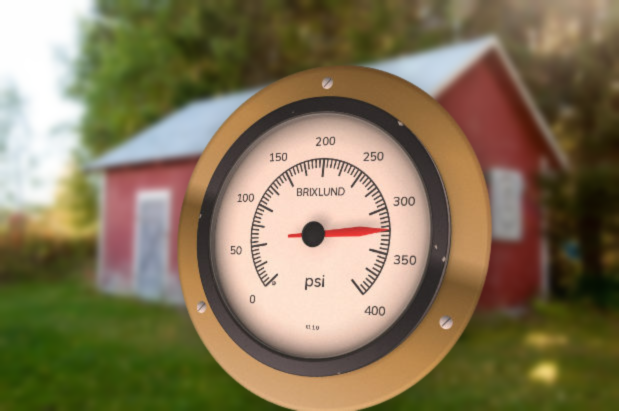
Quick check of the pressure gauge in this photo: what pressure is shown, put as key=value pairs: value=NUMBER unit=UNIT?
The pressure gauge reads value=325 unit=psi
